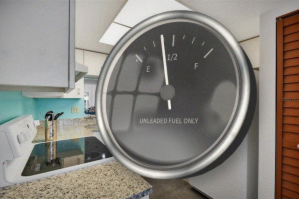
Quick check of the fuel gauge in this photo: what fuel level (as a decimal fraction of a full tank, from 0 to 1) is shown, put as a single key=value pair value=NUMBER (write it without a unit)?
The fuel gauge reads value=0.375
